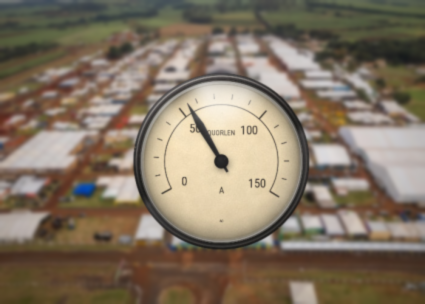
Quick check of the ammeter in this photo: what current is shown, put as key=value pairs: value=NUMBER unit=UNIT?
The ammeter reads value=55 unit=A
